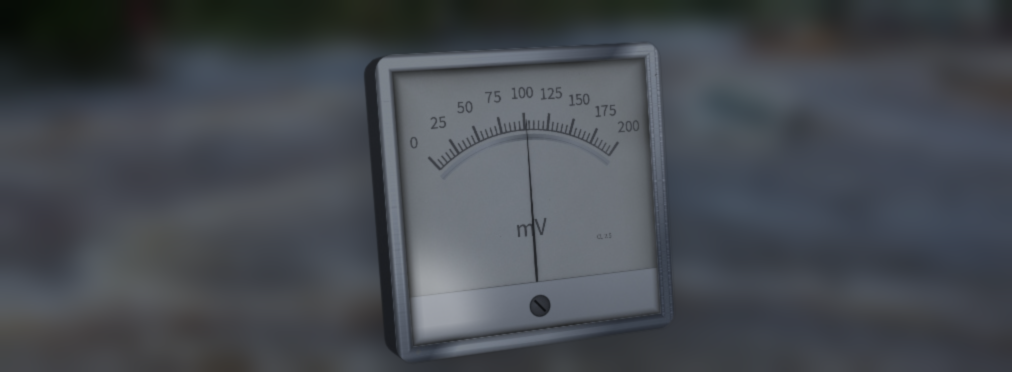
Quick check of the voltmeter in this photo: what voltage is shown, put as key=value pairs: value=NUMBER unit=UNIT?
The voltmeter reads value=100 unit=mV
